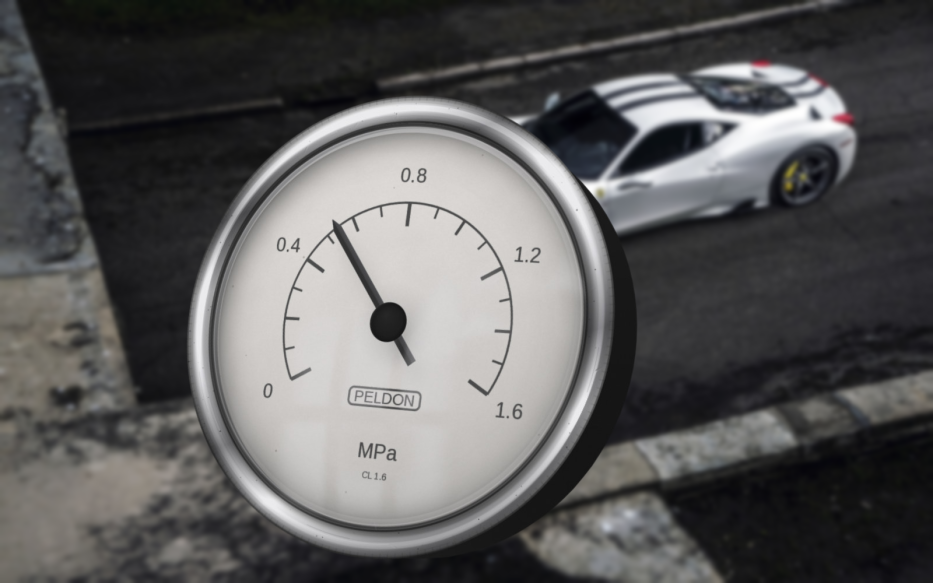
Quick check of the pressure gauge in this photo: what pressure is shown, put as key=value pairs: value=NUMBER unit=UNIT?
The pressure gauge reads value=0.55 unit=MPa
